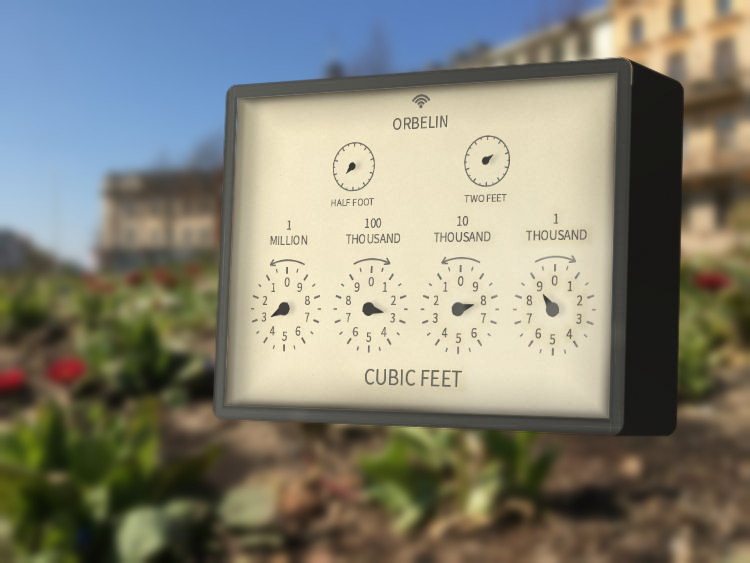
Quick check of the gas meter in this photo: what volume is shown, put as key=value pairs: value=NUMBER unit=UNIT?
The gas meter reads value=327900 unit=ft³
